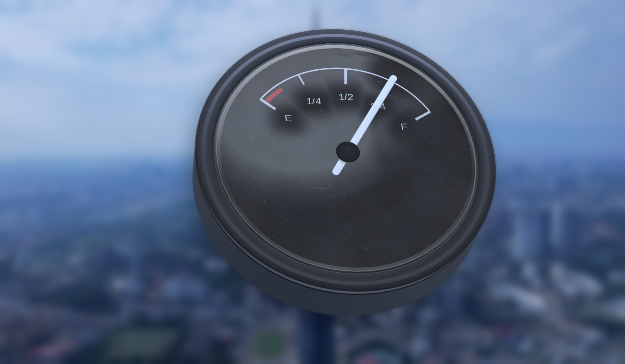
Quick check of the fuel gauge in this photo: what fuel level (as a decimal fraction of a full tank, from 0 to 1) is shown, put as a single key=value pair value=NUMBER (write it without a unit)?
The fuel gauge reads value=0.75
